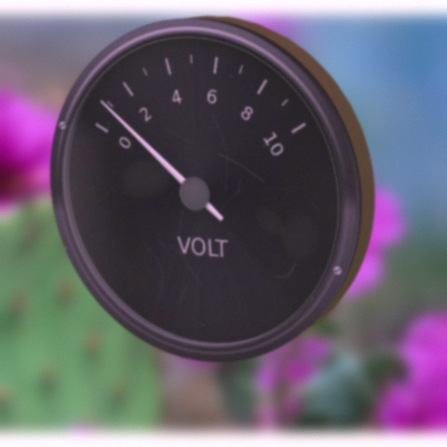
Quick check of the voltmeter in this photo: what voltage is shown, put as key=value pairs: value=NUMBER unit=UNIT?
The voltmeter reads value=1 unit=V
